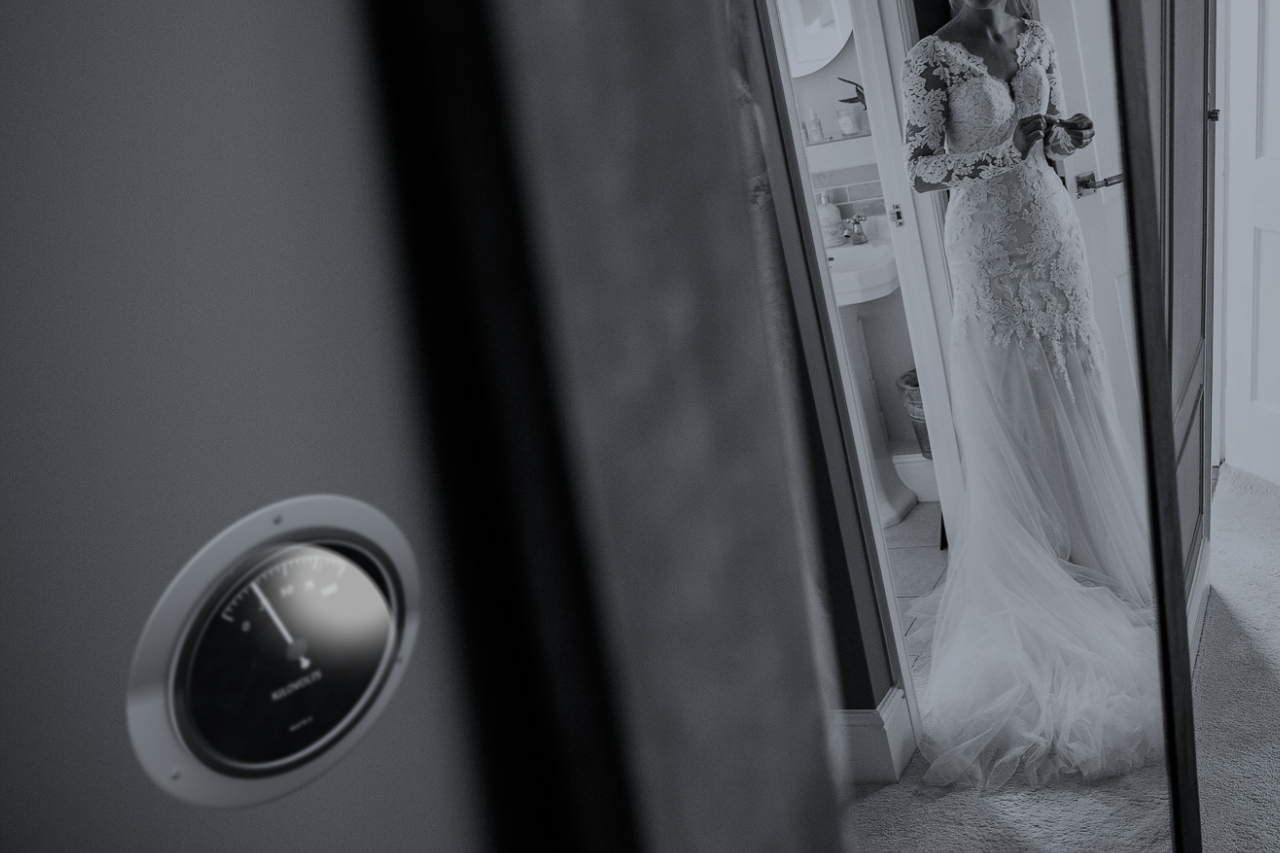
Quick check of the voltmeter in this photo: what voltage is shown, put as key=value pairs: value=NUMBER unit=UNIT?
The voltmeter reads value=25 unit=kV
